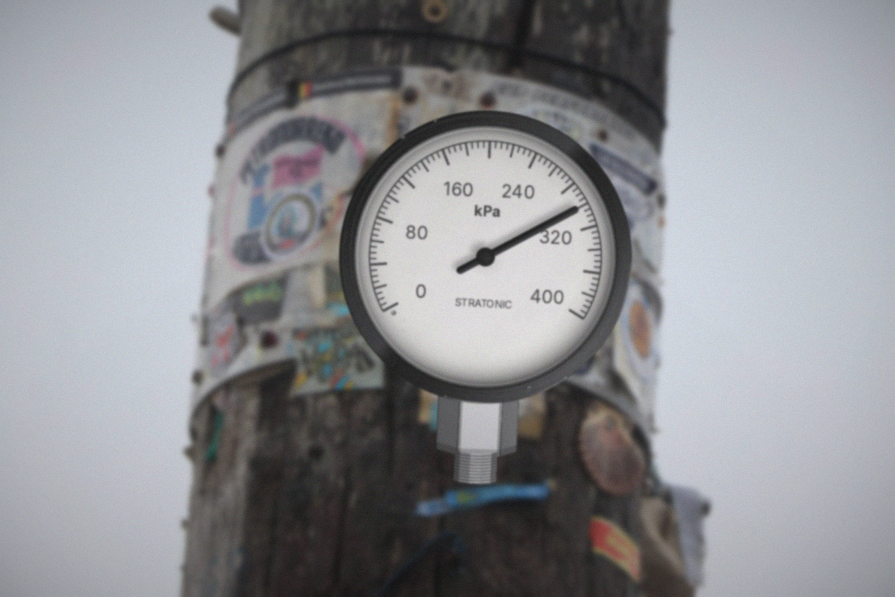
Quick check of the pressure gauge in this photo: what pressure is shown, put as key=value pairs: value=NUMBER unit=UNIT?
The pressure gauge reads value=300 unit=kPa
